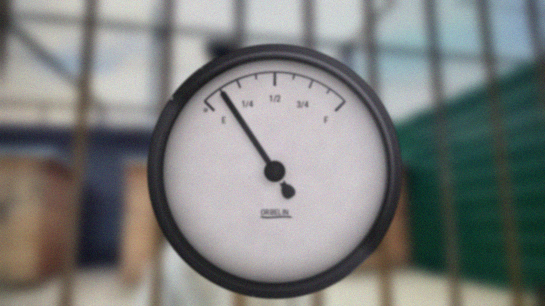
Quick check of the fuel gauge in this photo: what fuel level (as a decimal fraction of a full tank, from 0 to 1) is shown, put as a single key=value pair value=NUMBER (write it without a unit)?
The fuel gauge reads value=0.125
